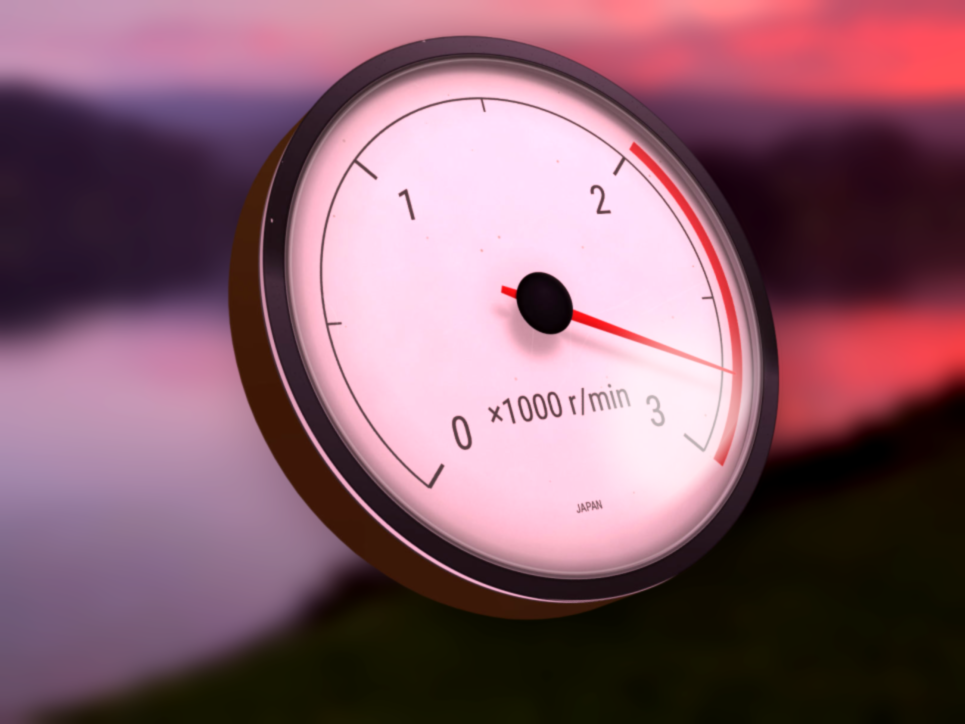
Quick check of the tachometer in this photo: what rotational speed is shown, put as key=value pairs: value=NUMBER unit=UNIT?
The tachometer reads value=2750 unit=rpm
